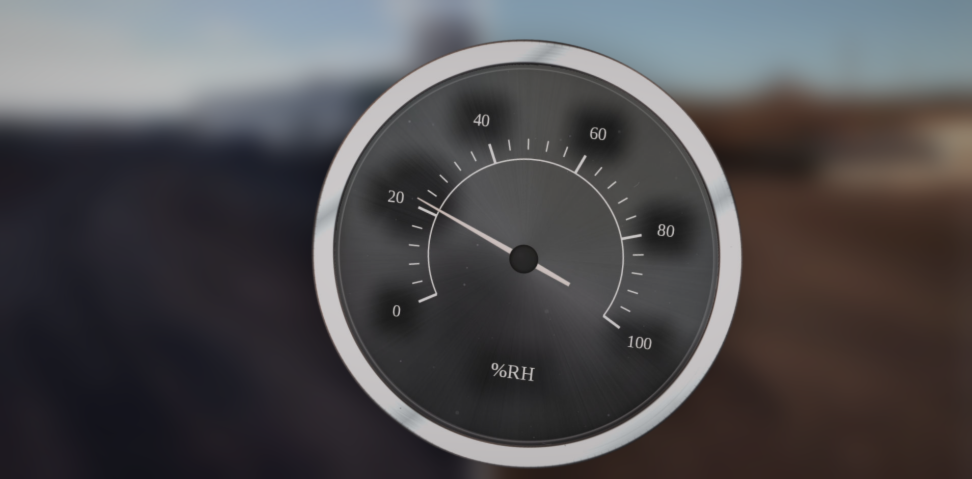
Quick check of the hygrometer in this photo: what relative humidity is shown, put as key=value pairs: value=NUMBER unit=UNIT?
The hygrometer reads value=22 unit=%
